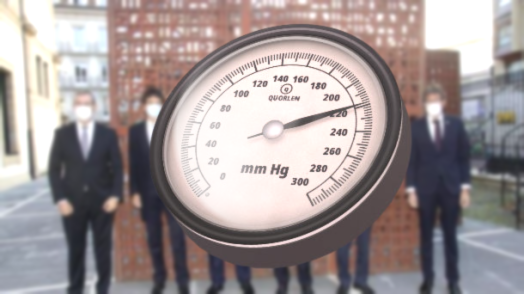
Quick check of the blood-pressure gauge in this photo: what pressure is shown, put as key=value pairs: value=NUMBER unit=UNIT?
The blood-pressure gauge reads value=220 unit=mmHg
